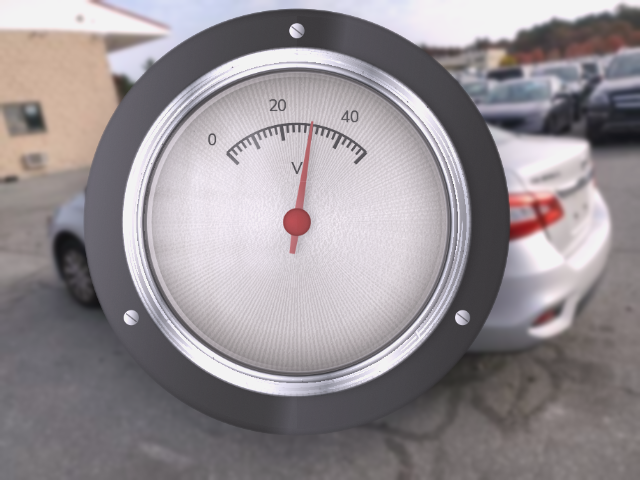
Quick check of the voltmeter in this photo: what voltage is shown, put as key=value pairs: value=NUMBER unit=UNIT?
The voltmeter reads value=30 unit=V
